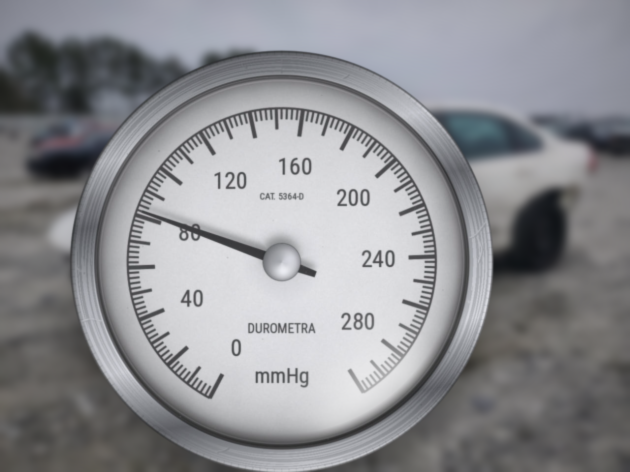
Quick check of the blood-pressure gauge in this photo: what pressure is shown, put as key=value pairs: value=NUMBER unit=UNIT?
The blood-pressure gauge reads value=82 unit=mmHg
